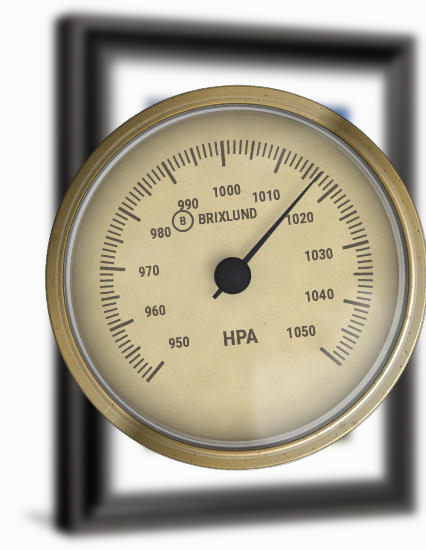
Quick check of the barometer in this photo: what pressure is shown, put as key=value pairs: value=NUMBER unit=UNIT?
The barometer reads value=1017 unit=hPa
